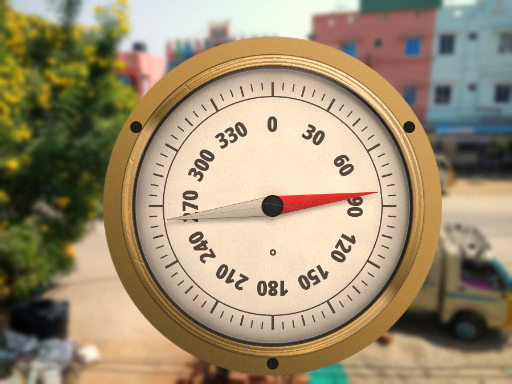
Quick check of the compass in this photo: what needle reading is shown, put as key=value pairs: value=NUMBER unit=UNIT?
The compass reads value=82.5 unit=°
